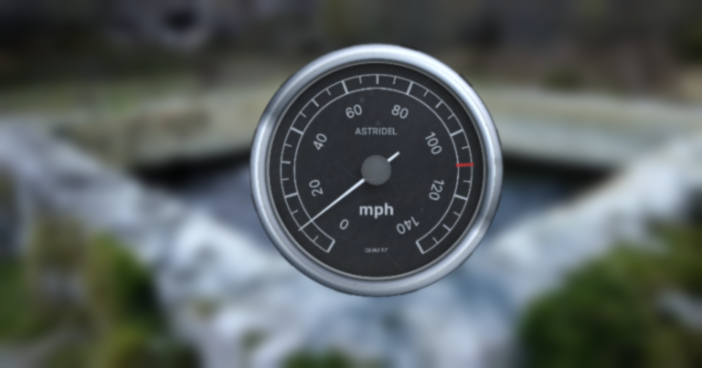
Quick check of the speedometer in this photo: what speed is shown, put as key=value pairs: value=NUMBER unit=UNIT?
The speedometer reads value=10 unit=mph
